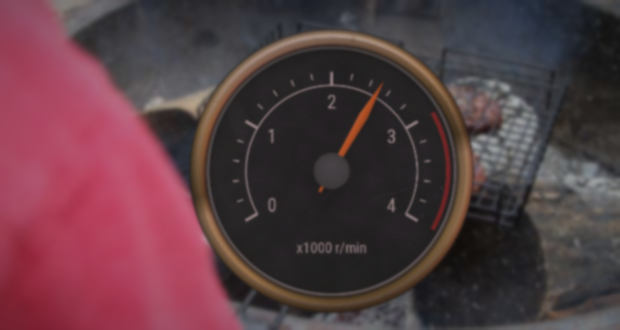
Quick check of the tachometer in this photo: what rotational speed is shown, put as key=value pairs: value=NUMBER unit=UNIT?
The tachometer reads value=2500 unit=rpm
